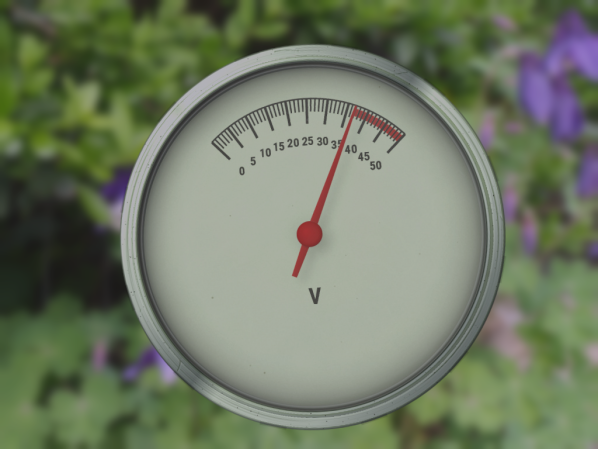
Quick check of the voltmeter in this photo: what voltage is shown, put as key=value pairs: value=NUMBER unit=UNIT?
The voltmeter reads value=37 unit=V
